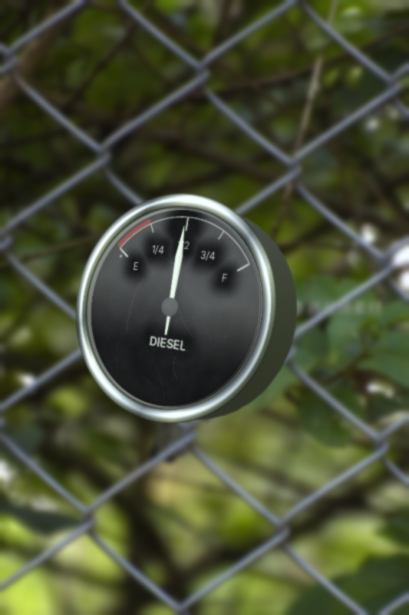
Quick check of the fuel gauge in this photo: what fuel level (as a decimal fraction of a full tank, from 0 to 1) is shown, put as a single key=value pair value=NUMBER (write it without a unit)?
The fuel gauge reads value=0.5
